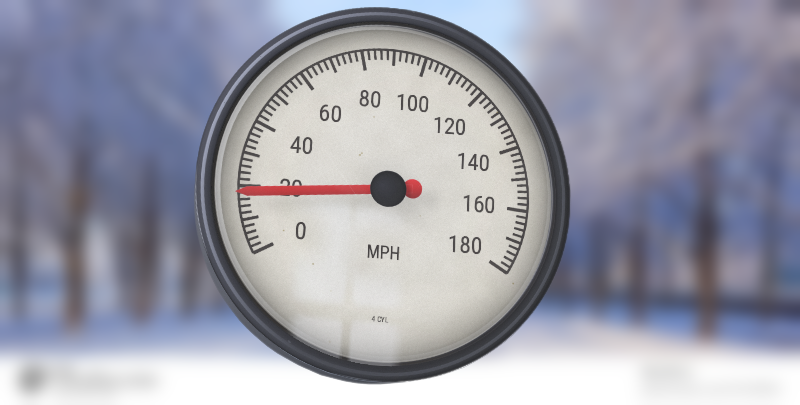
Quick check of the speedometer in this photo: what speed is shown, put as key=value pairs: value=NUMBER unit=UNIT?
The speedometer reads value=18 unit=mph
